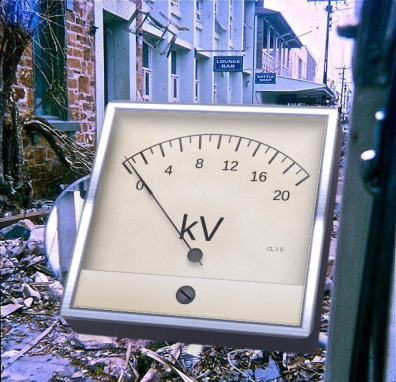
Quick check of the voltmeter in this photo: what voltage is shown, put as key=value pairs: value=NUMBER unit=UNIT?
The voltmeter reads value=0.5 unit=kV
